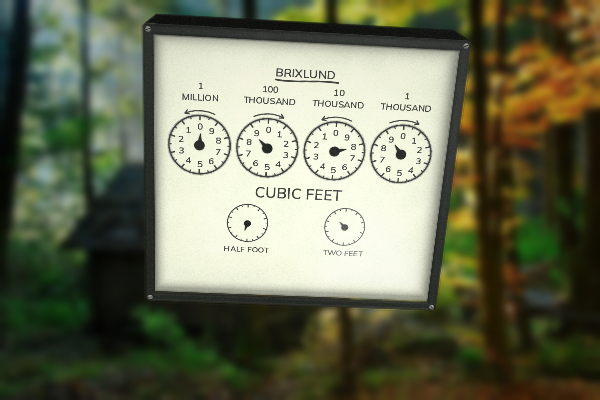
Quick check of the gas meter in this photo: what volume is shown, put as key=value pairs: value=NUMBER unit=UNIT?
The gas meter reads value=987900 unit=ft³
